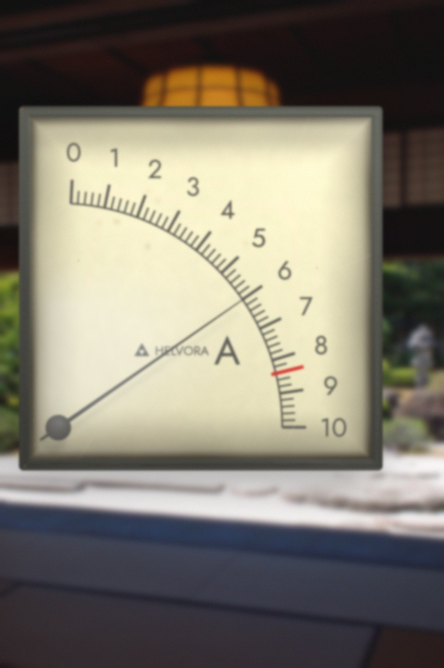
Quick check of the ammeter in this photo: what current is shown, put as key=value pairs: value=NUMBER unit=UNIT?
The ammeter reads value=6 unit=A
